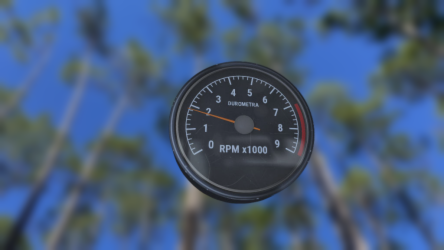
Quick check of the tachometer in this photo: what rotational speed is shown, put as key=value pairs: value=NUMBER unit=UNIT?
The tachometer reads value=1800 unit=rpm
